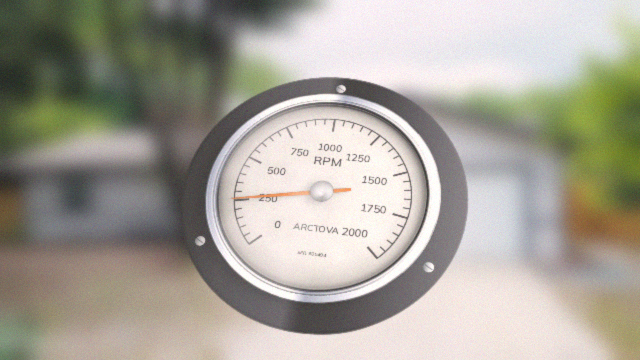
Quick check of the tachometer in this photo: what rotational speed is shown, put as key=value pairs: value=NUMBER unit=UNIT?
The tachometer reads value=250 unit=rpm
